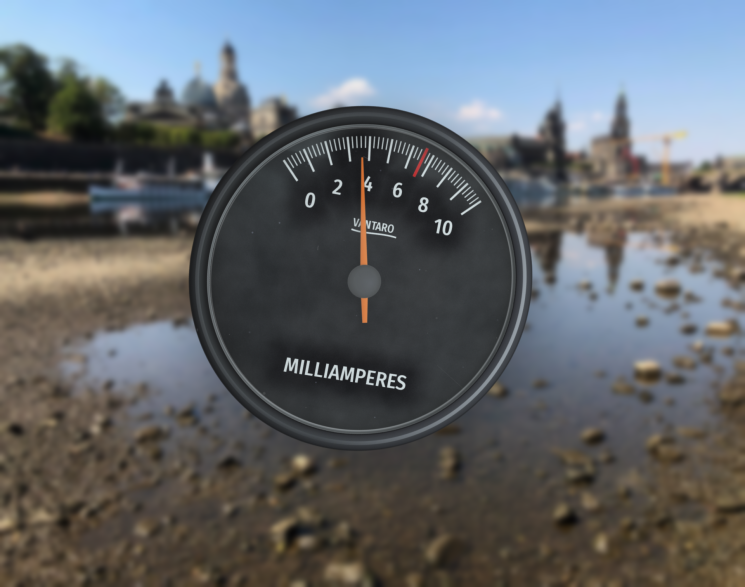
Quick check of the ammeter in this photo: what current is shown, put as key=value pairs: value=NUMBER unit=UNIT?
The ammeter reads value=3.6 unit=mA
